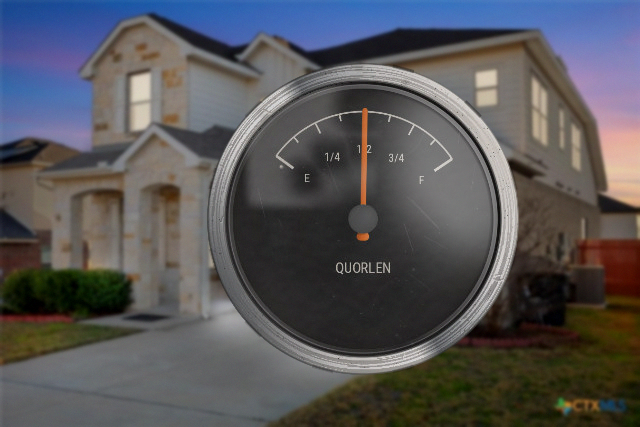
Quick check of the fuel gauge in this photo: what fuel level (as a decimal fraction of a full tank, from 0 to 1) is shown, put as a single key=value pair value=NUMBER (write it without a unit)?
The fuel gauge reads value=0.5
